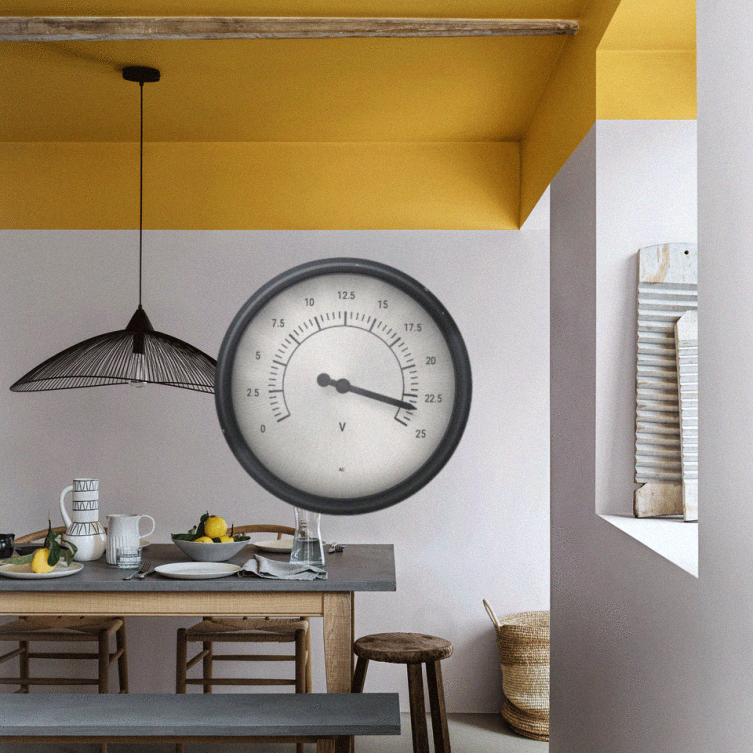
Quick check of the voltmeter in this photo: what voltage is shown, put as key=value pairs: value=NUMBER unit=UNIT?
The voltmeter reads value=23.5 unit=V
